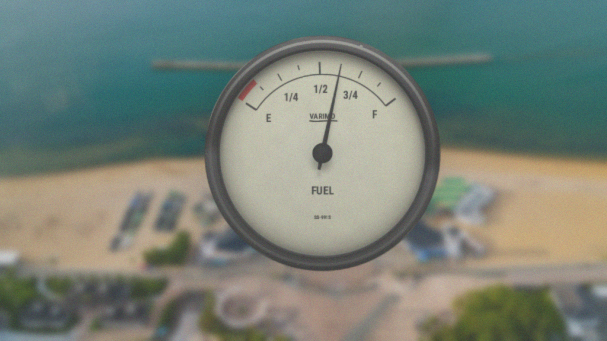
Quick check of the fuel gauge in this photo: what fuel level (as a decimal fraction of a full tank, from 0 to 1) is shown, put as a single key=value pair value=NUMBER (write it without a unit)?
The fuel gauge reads value=0.625
